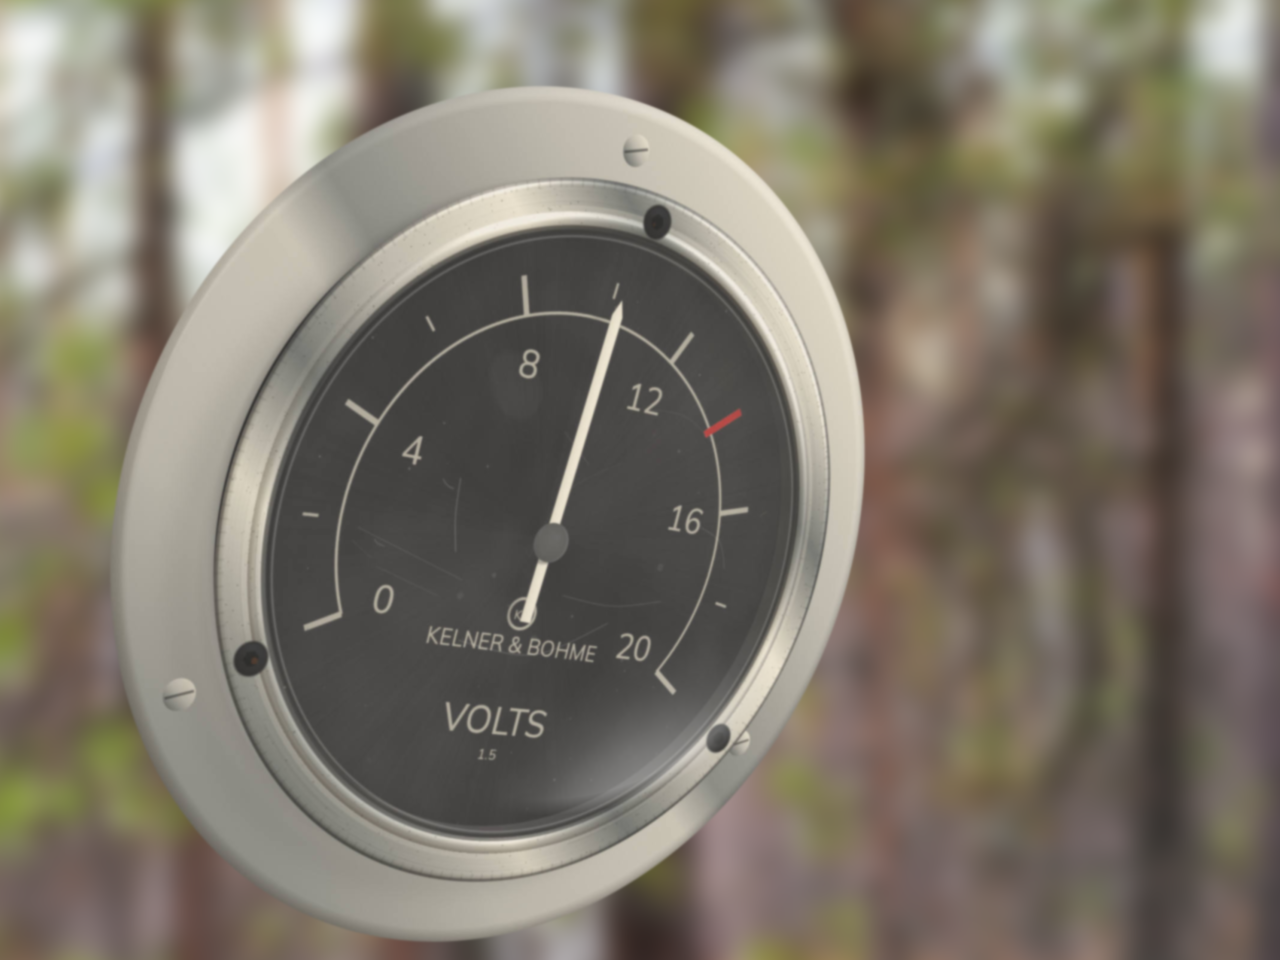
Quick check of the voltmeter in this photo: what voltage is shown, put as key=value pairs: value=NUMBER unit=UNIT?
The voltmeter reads value=10 unit=V
